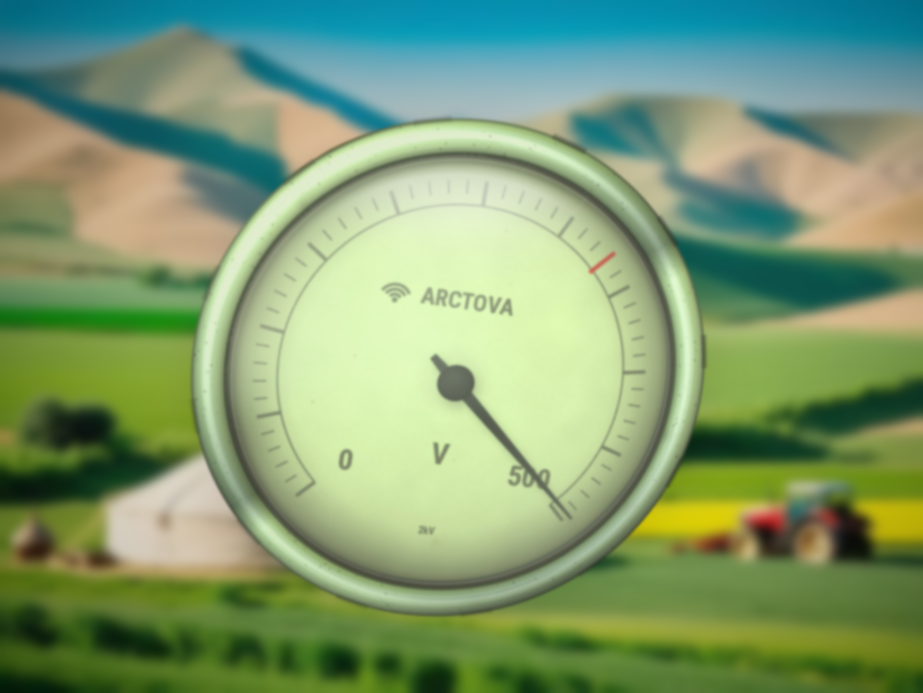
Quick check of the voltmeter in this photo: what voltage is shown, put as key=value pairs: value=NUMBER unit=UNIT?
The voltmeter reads value=495 unit=V
